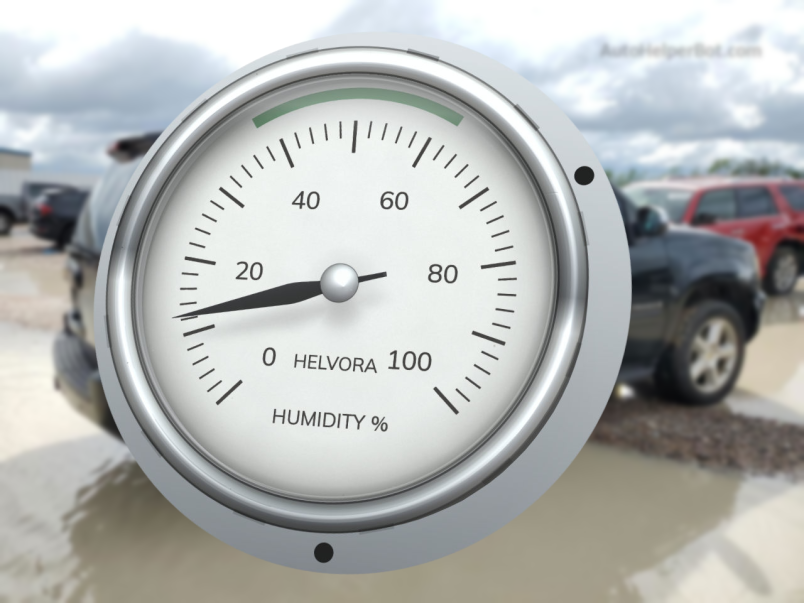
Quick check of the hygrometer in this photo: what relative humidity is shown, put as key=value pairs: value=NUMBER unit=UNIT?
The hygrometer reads value=12 unit=%
